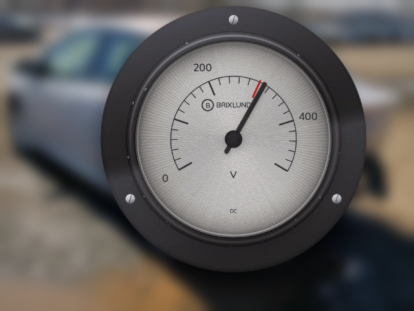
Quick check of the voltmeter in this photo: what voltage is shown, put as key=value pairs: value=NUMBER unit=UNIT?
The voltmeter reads value=310 unit=V
